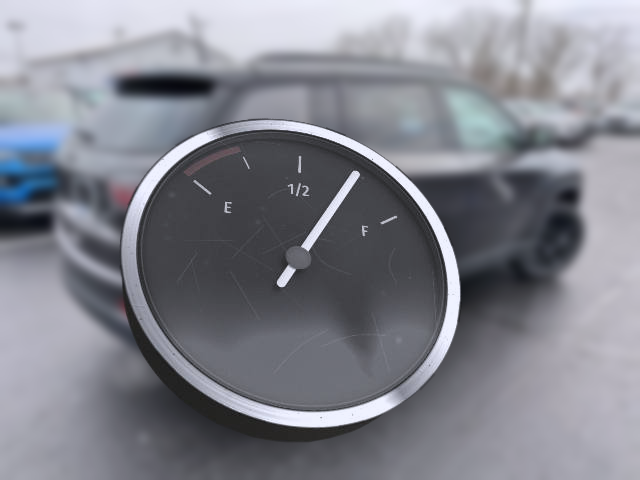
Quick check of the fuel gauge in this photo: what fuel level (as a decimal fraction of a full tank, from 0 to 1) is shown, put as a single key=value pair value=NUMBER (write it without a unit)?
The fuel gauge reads value=0.75
